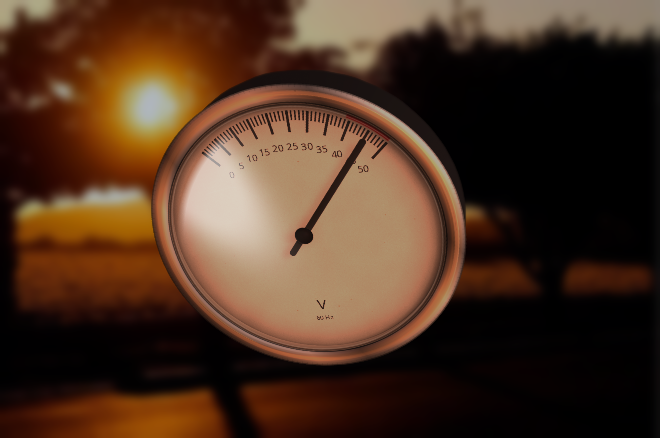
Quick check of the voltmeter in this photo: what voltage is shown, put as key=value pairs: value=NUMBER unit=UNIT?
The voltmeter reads value=45 unit=V
